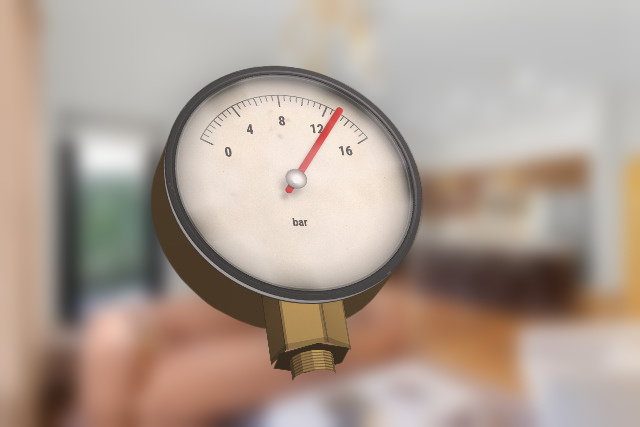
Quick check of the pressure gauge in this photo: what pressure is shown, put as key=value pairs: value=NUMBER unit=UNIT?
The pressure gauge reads value=13 unit=bar
